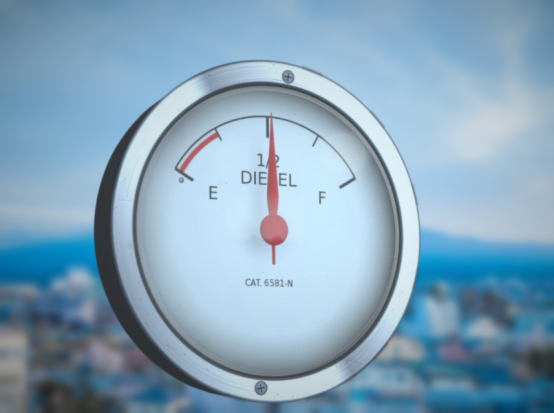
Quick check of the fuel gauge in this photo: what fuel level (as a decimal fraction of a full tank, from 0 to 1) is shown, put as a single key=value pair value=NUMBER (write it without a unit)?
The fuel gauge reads value=0.5
